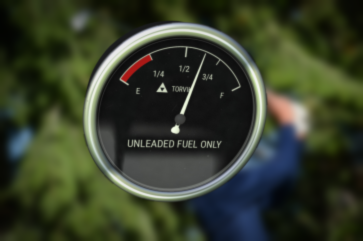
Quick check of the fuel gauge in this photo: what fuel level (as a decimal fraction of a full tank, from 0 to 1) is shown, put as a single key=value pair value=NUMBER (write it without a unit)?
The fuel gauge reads value=0.625
